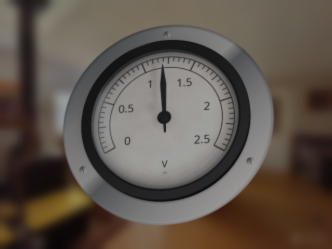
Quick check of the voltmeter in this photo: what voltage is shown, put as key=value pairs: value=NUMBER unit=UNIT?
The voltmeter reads value=1.2 unit=V
